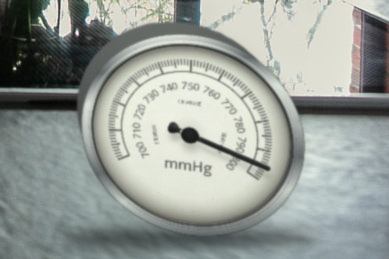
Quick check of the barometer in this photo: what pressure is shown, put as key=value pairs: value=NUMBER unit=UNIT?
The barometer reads value=795 unit=mmHg
